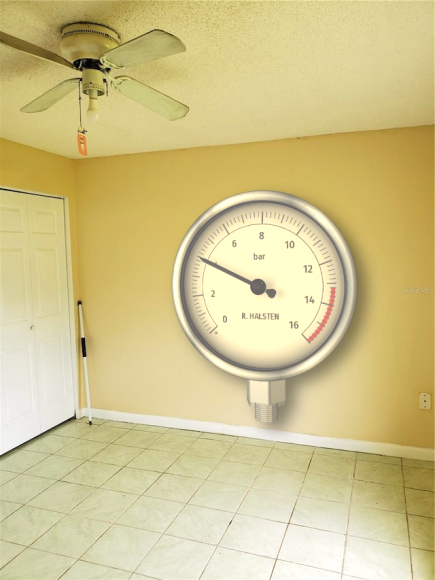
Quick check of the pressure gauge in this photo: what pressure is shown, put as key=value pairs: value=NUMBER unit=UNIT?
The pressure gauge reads value=4 unit=bar
